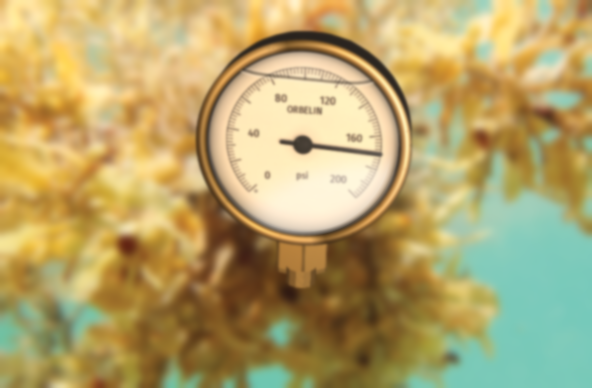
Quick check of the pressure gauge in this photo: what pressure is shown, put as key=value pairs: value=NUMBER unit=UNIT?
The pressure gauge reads value=170 unit=psi
